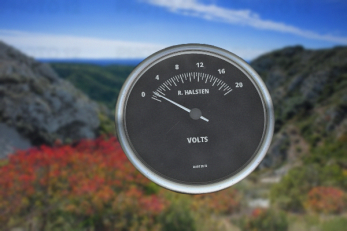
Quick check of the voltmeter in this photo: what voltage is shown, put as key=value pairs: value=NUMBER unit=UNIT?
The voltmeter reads value=1 unit=V
